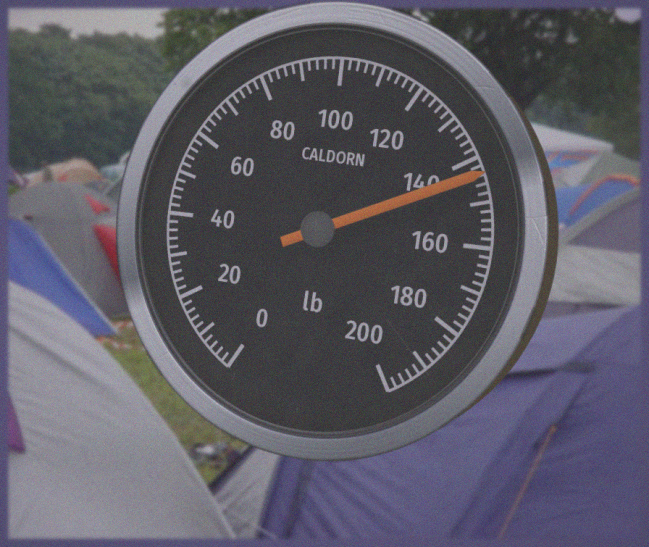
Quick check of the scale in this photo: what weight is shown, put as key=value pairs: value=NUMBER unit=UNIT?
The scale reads value=144 unit=lb
